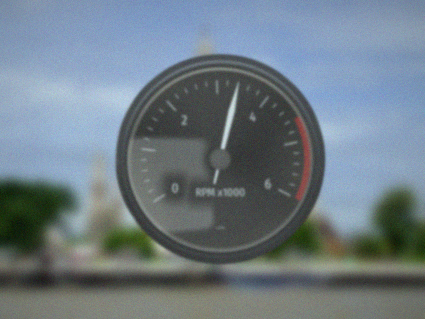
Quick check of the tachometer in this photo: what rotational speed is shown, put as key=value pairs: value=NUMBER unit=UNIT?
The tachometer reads value=3400 unit=rpm
